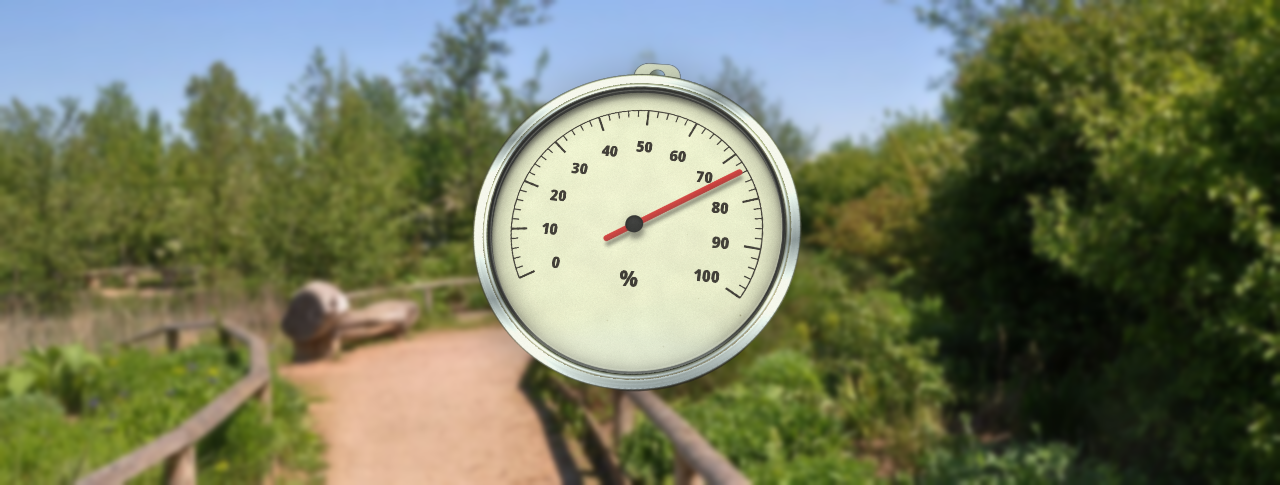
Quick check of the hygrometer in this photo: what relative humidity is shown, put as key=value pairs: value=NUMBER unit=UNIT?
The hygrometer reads value=74 unit=%
